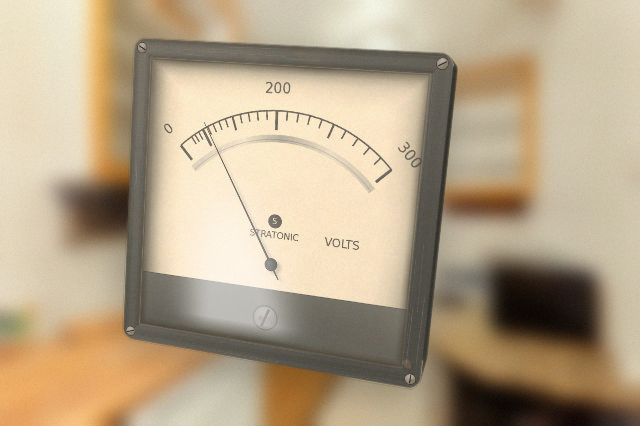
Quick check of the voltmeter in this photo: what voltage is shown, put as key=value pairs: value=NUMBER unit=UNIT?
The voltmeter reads value=110 unit=V
